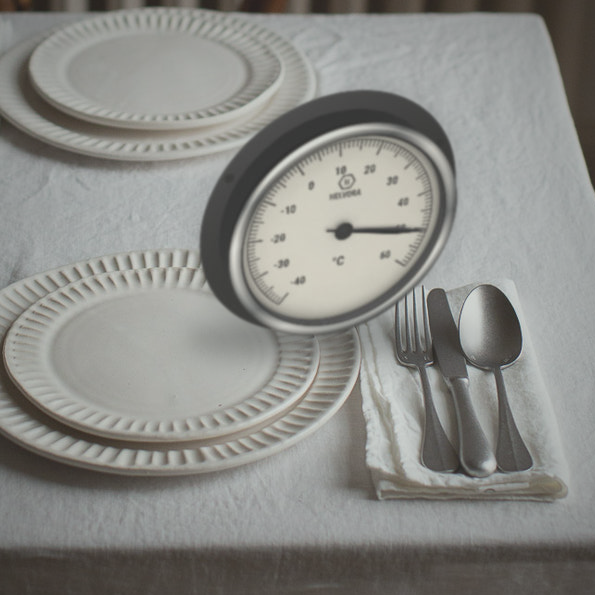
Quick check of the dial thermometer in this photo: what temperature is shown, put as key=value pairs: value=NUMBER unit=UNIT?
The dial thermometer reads value=50 unit=°C
